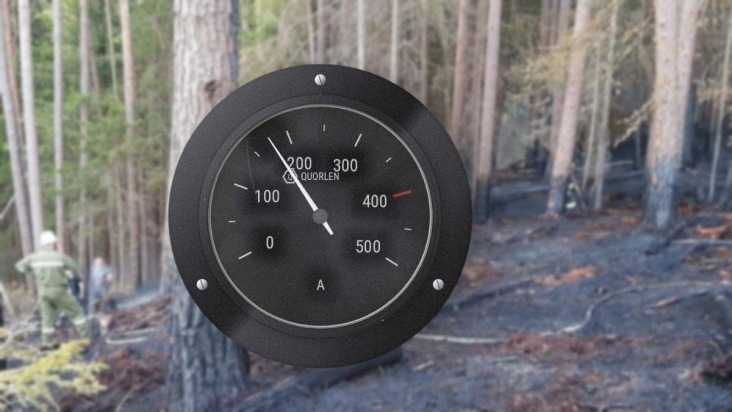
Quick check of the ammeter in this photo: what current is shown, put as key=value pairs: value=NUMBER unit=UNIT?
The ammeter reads value=175 unit=A
